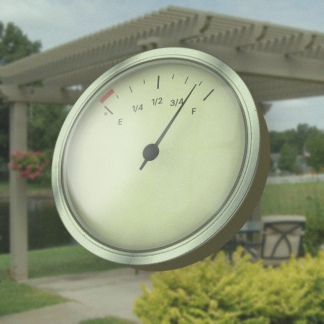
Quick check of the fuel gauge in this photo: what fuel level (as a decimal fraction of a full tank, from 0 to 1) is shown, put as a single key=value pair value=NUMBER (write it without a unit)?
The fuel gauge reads value=0.875
